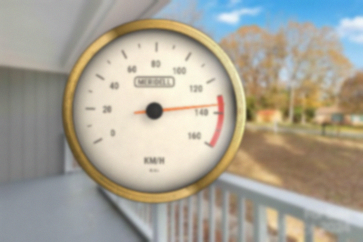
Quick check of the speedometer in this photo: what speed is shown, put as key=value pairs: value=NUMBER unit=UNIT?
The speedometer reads value=135 unit=km/h
